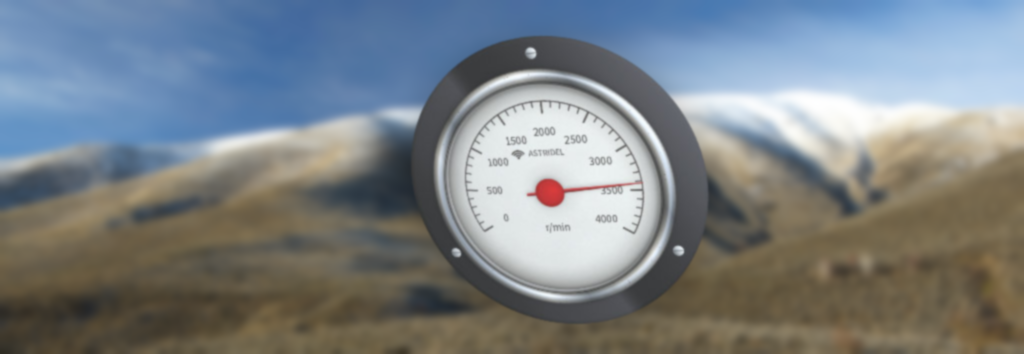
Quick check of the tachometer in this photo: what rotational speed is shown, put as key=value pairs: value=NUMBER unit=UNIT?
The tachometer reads value=3400 unit=rpm
